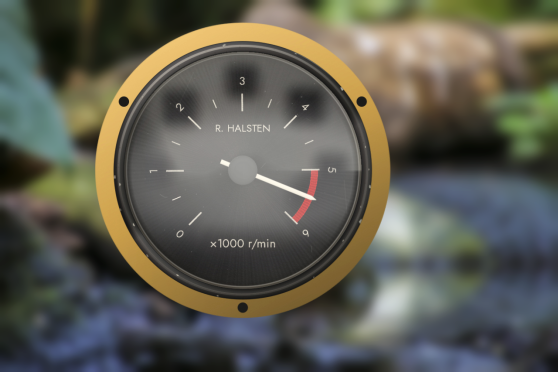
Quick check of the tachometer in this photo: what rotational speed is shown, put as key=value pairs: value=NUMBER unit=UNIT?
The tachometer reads value=5500 unit=rpm
